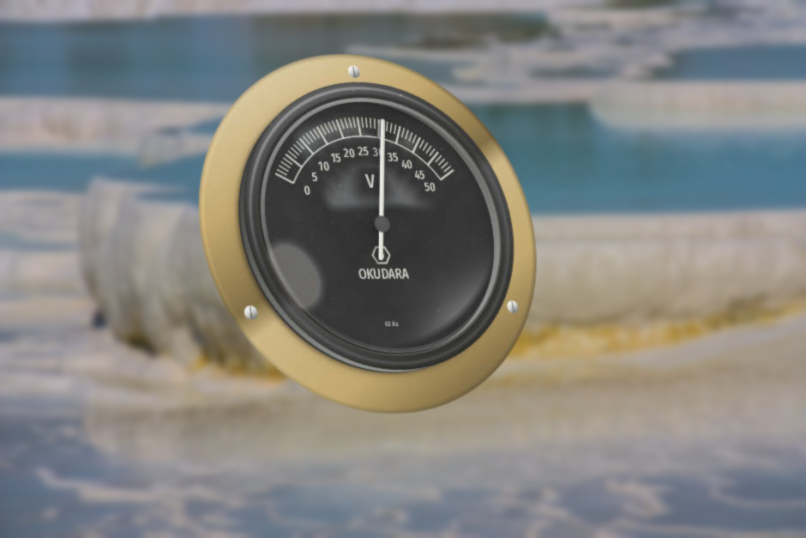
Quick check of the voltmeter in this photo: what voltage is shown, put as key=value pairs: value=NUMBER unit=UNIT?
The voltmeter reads value=30 unit=V
